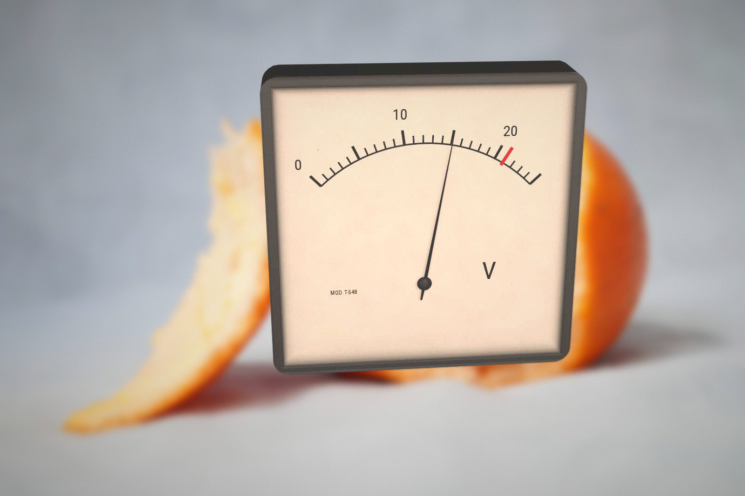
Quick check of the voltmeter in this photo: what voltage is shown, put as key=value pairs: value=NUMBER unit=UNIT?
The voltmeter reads value=15 unit=V
